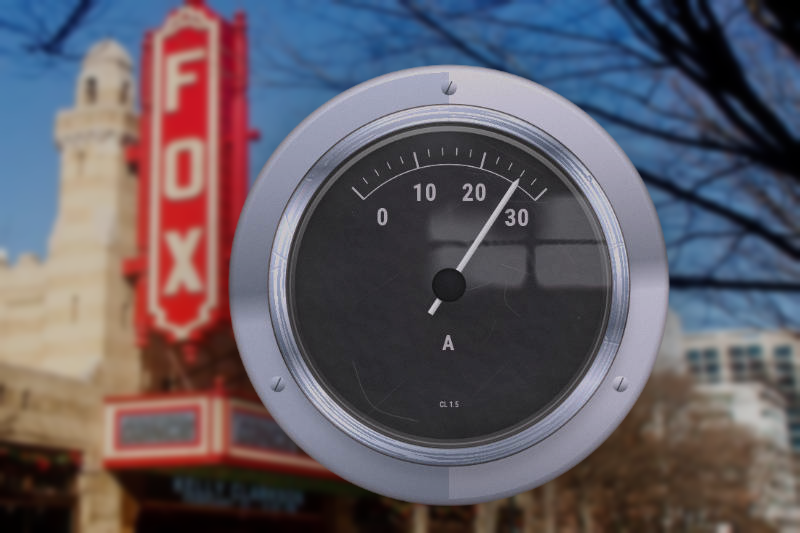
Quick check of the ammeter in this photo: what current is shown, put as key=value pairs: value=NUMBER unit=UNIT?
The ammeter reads value=26 unit=A
